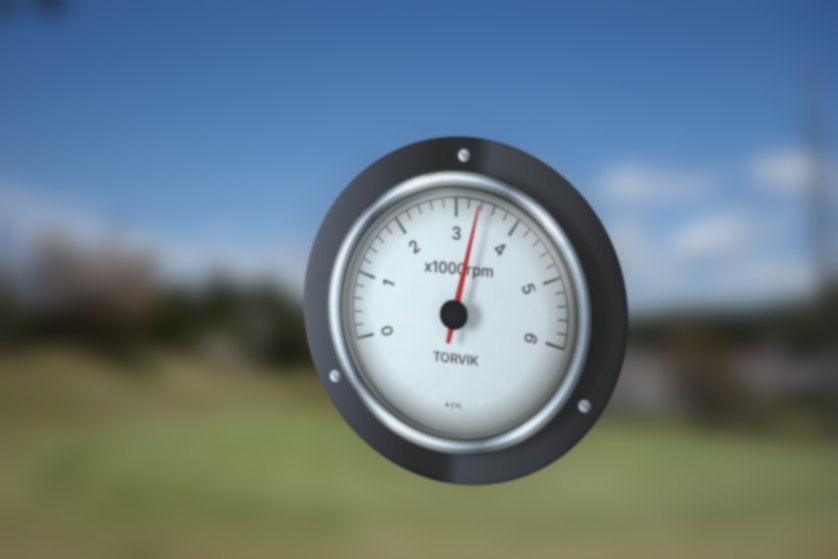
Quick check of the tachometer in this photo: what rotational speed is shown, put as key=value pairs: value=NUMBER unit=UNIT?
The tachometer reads value=3400 unit=rpm
